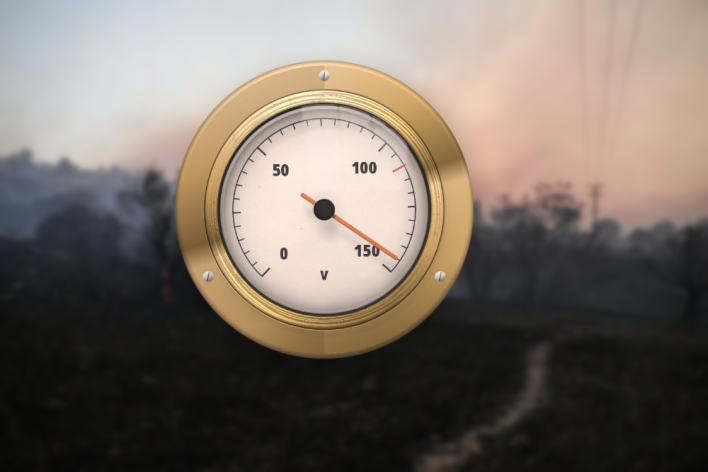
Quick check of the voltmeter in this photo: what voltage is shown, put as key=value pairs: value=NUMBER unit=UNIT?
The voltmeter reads value=145 unit=V
